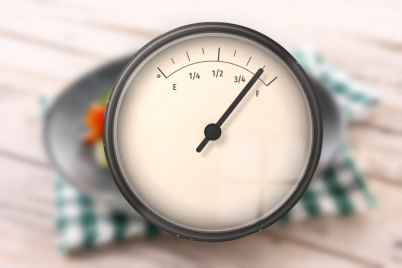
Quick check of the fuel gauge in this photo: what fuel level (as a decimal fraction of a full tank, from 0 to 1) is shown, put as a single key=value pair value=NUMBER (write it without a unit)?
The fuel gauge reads value=0.875
